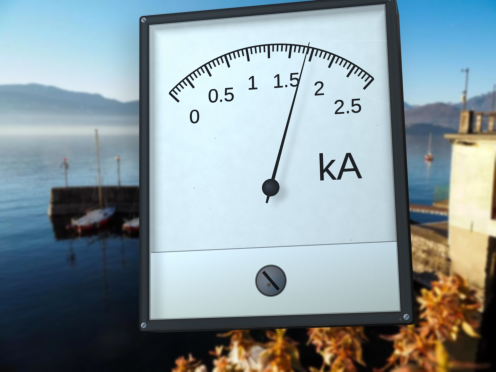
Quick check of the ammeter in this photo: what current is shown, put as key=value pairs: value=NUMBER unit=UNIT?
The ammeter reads value=1.7 unit=kA
